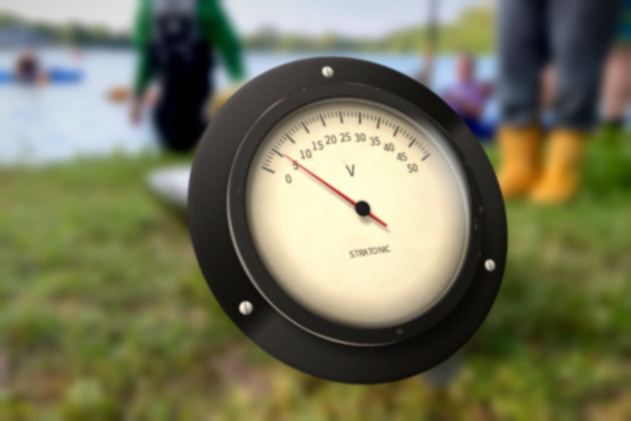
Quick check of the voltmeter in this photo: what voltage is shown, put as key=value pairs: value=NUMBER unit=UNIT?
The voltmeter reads value=5 unit=V
